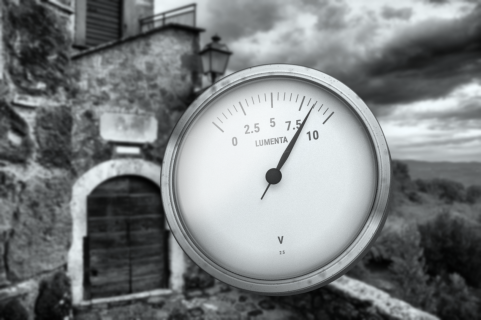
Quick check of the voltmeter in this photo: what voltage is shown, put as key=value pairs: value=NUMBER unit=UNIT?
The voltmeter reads value=8.5 unit=V
